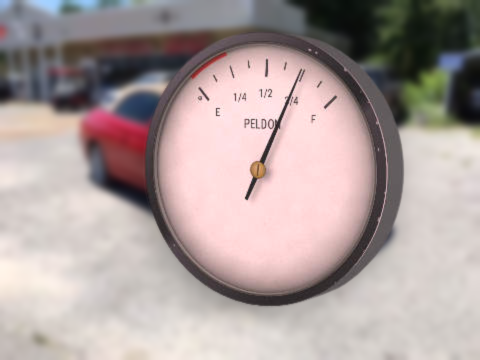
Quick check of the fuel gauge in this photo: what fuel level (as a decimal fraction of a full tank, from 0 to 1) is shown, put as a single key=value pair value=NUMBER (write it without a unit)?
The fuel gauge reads value=0.75
